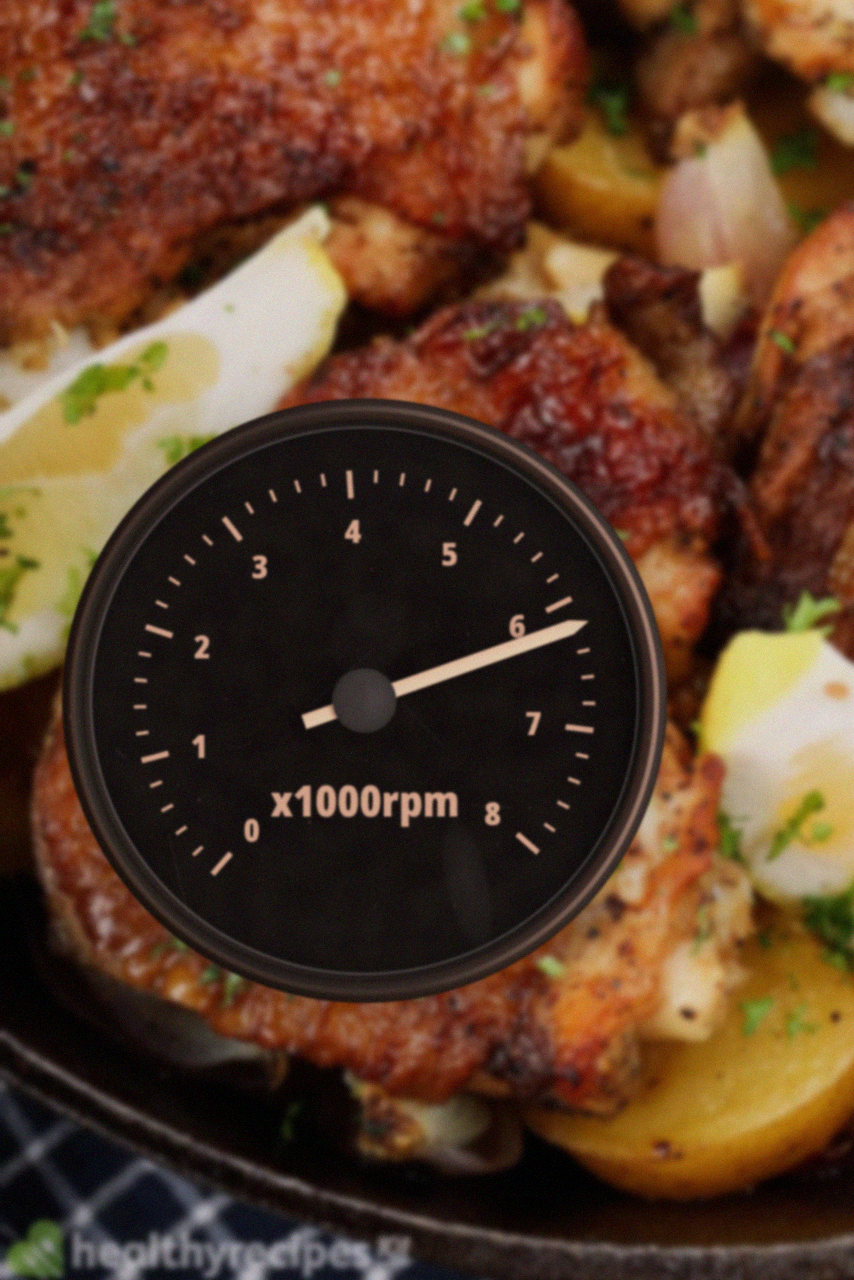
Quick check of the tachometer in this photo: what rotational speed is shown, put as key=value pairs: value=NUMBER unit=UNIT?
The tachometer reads value=6200 unit=rpm
